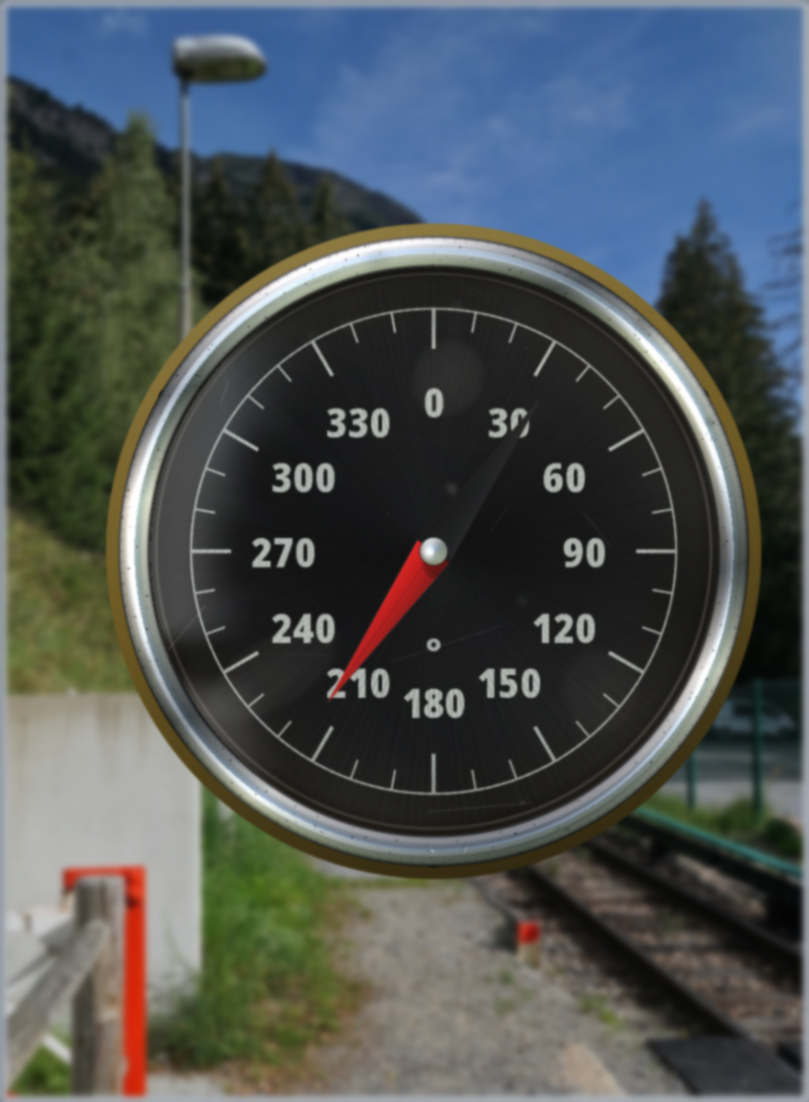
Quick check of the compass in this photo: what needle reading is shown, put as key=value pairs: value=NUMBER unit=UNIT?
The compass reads value=215 unit=°
